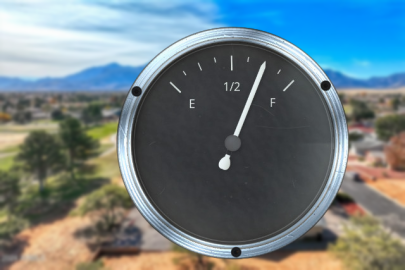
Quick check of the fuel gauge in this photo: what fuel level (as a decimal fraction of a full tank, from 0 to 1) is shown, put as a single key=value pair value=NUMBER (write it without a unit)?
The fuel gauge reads value=0.75
